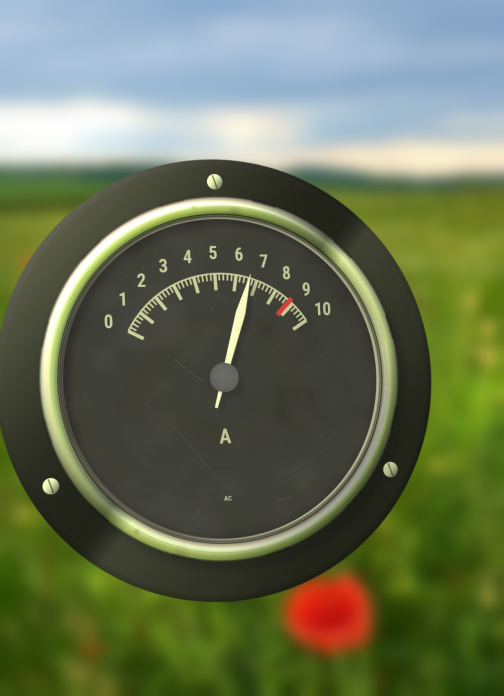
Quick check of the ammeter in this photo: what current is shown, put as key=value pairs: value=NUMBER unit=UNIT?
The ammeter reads value=6.6 unit=A
